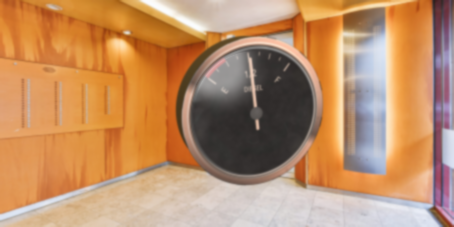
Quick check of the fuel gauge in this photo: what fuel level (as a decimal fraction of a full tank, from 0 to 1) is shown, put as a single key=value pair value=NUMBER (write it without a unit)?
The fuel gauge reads value=0.5
